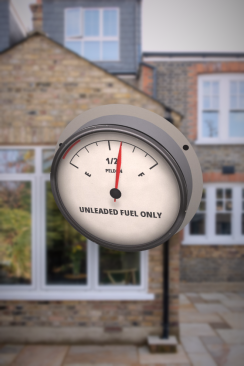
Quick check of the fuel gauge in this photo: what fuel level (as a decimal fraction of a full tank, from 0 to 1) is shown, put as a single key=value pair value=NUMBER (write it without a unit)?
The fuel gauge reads value=0.625
